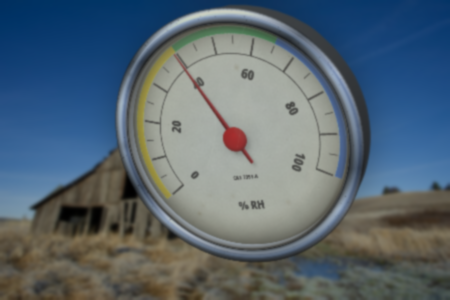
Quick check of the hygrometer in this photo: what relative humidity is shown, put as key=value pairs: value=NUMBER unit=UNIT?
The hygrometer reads value=40 unit=%
